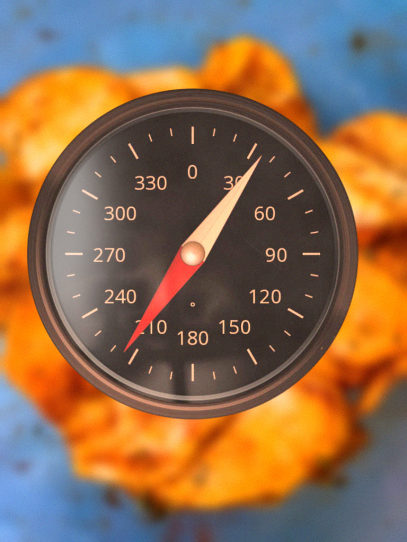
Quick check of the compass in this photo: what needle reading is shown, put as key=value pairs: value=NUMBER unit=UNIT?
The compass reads value=215 unit=°
